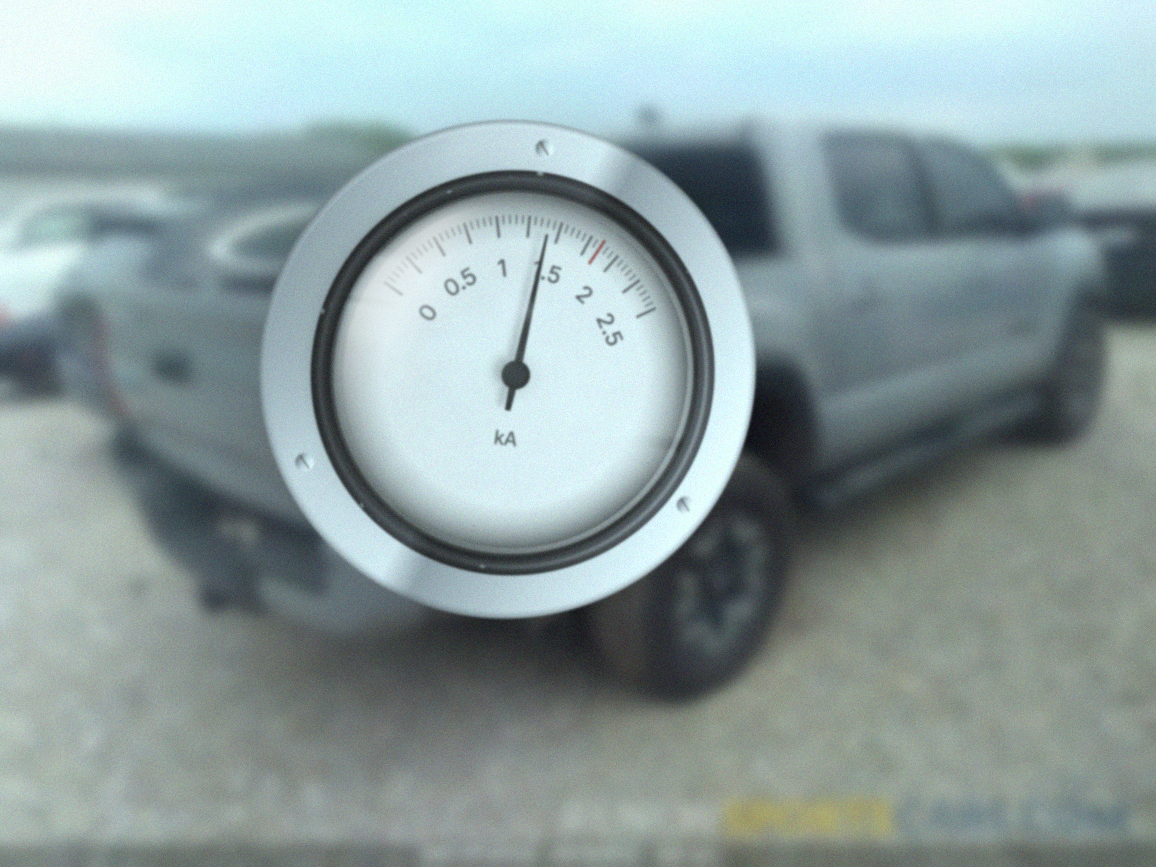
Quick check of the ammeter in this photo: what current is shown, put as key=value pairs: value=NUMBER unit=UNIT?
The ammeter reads value=1.4 unit=kA
